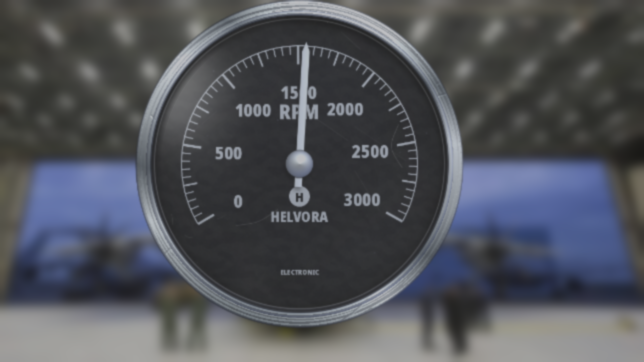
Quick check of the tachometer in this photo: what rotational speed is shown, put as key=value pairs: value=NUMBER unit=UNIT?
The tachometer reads value=1550 unit=rpm
